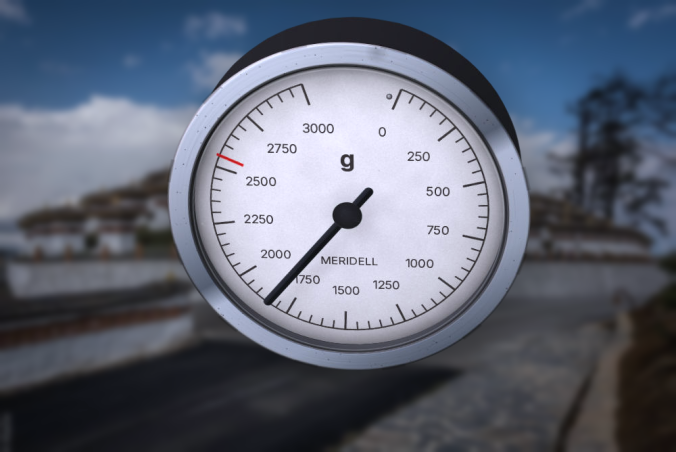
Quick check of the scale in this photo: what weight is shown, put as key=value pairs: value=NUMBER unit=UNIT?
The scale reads value=1850 unit=g
